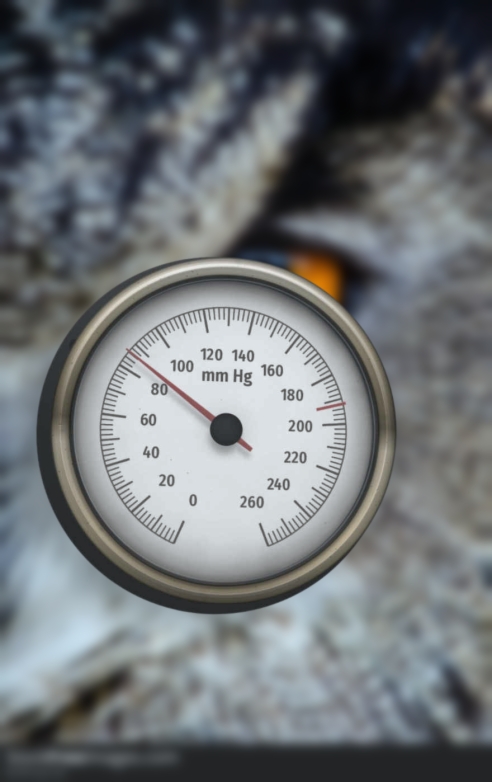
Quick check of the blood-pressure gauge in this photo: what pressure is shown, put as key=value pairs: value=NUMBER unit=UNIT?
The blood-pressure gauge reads value=86 unit=mmHg
